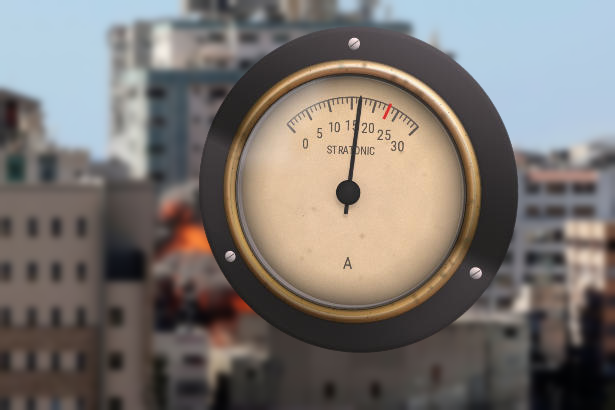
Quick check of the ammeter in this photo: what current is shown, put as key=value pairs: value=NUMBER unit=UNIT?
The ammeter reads value=17 unit=A
